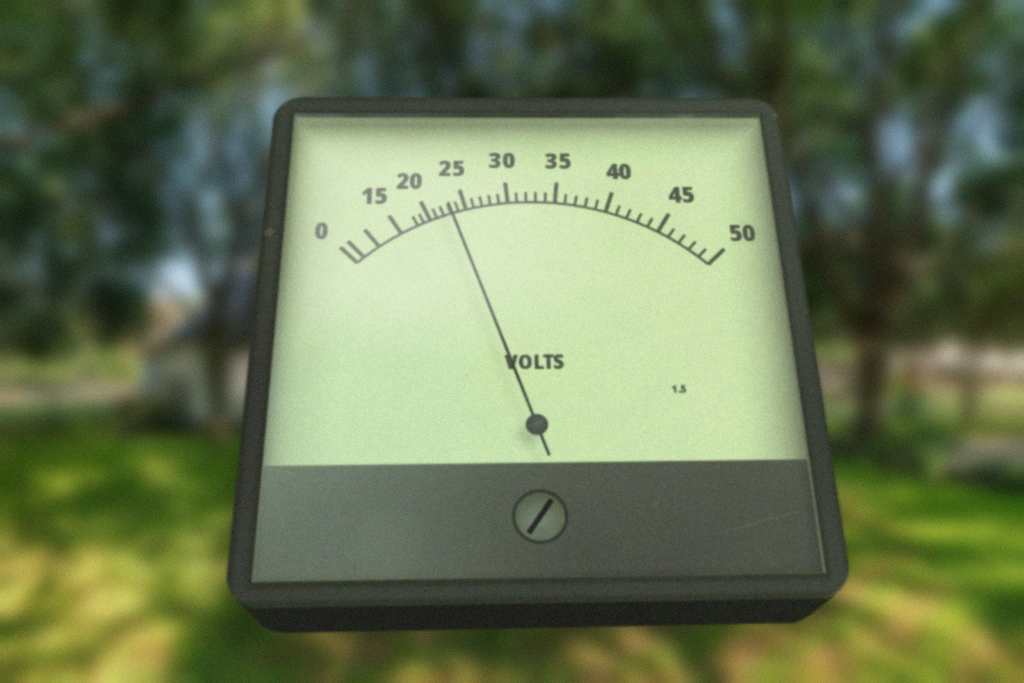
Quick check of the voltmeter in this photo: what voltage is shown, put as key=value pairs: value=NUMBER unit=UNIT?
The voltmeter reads value=23 unit=V
